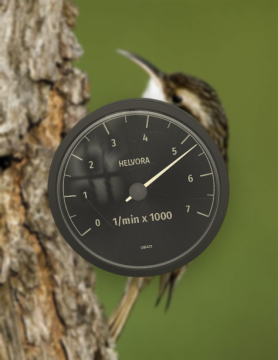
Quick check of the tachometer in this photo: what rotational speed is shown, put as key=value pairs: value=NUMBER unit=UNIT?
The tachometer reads value=5250 unit=rpm
